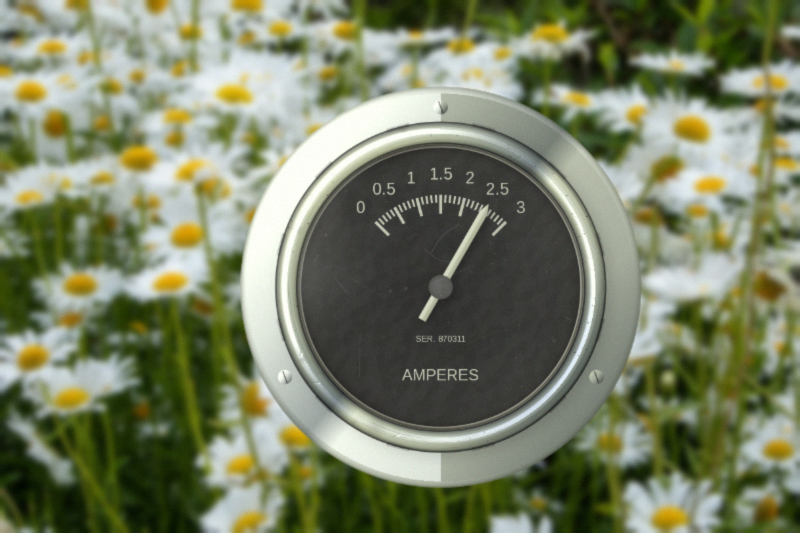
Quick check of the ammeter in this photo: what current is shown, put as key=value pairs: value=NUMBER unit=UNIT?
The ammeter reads value=2.5 unit=A
